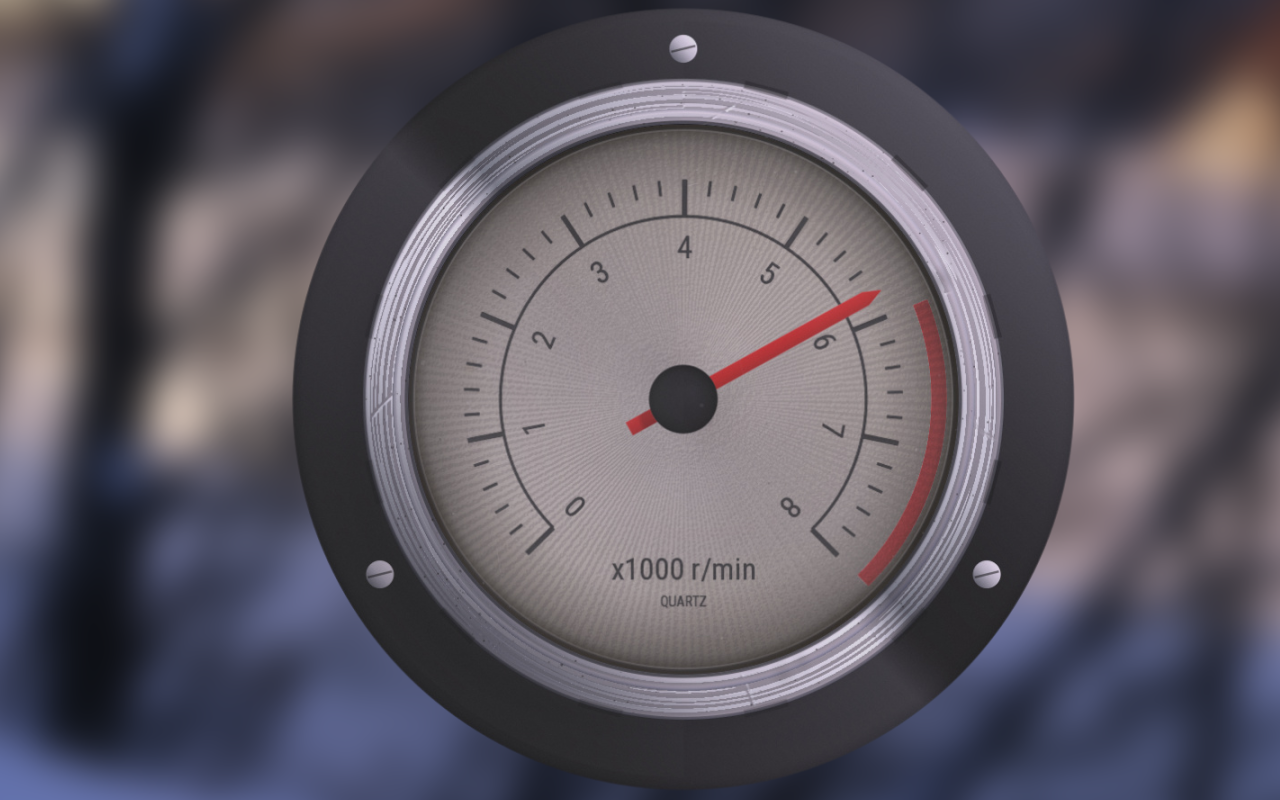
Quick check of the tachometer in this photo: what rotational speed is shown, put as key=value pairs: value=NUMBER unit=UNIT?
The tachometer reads value=5800 unit=rpm
